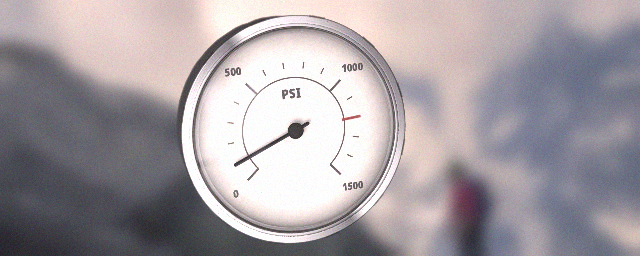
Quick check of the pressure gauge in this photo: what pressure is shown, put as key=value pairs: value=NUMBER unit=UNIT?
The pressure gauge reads value=100 unit=psi
